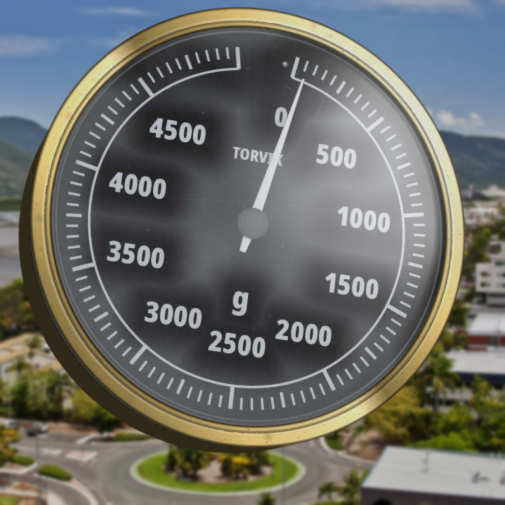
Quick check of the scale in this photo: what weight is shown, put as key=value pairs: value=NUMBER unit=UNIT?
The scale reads value=50 unit=g
